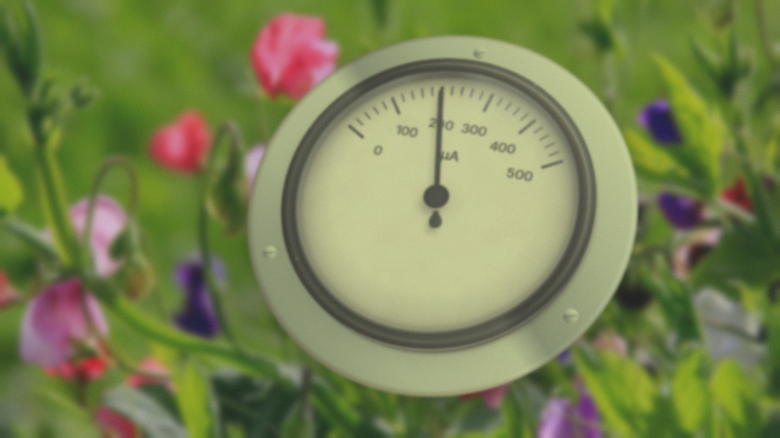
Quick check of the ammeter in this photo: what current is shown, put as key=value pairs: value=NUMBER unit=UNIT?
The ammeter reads value=200 unit=µA
